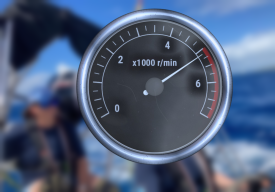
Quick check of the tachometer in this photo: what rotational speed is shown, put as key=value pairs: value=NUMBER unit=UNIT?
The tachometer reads value=5125 unit=rpm
